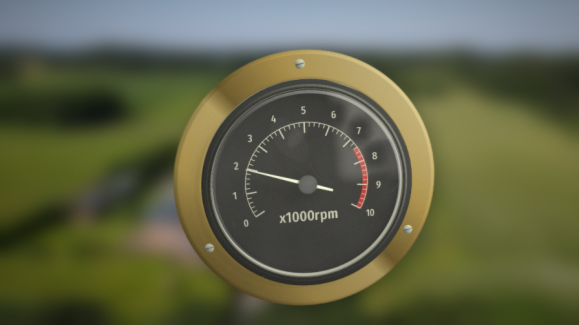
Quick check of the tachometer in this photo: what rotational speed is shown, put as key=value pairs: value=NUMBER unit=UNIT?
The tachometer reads value=2000 unit=rpm
